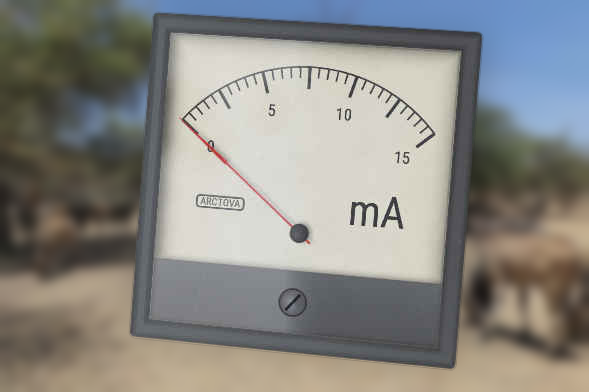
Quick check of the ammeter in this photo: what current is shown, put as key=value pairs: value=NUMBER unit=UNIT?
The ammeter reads value=0 unit=mA
